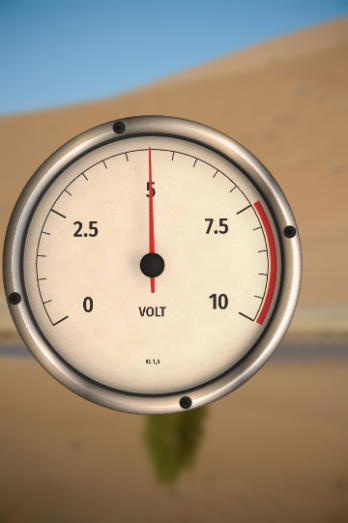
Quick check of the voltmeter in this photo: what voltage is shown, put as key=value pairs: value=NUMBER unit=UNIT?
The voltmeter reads value=5 unit=V
